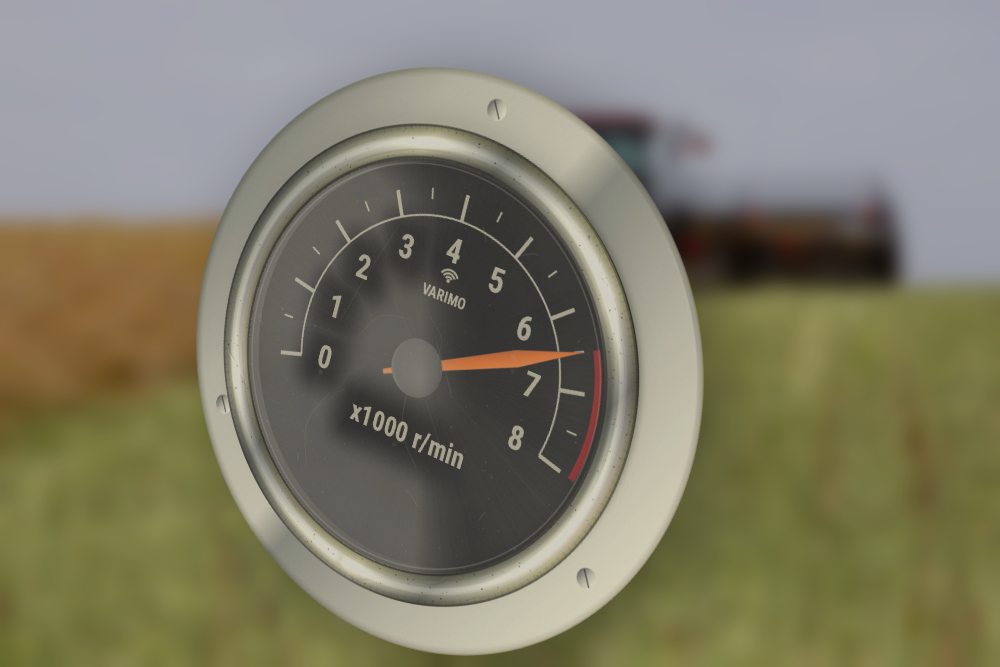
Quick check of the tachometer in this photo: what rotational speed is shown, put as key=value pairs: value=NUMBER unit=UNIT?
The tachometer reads value=6500 unit=rpm
